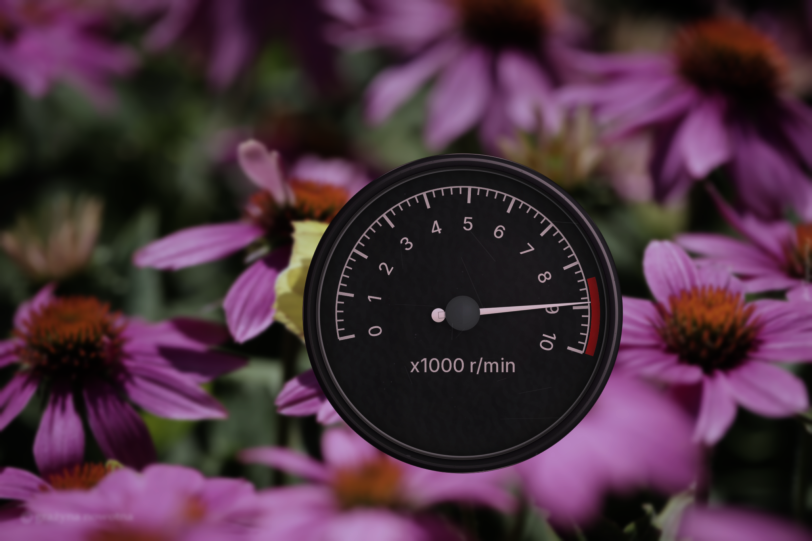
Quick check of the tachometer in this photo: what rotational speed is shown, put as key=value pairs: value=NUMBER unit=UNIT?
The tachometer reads value=8900 unit=rpm
